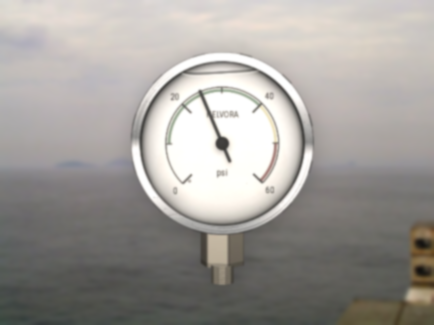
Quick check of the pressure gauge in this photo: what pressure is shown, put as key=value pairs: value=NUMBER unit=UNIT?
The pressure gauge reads value=25 unit=psi
